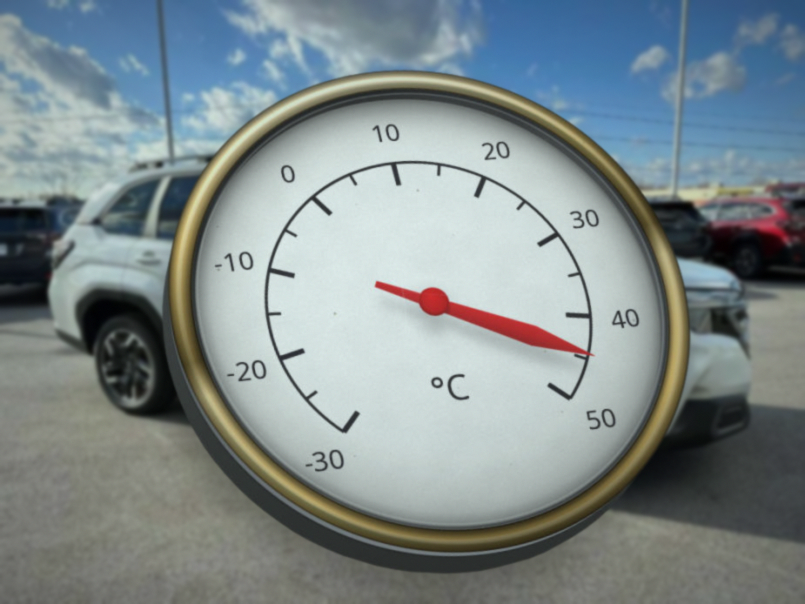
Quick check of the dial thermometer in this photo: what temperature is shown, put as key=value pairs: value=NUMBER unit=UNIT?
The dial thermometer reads value=45 unit=°C
